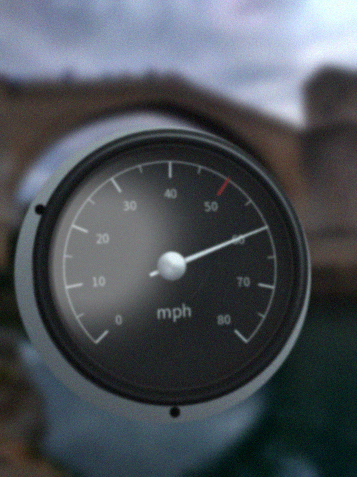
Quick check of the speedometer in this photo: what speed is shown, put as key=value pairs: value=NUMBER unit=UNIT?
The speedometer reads value=60 unit=mph
